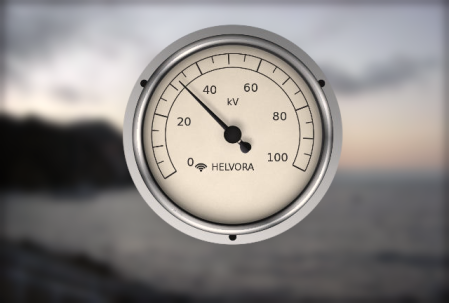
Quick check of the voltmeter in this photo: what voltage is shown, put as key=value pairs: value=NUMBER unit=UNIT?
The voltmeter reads value=32.5 unit=kV
